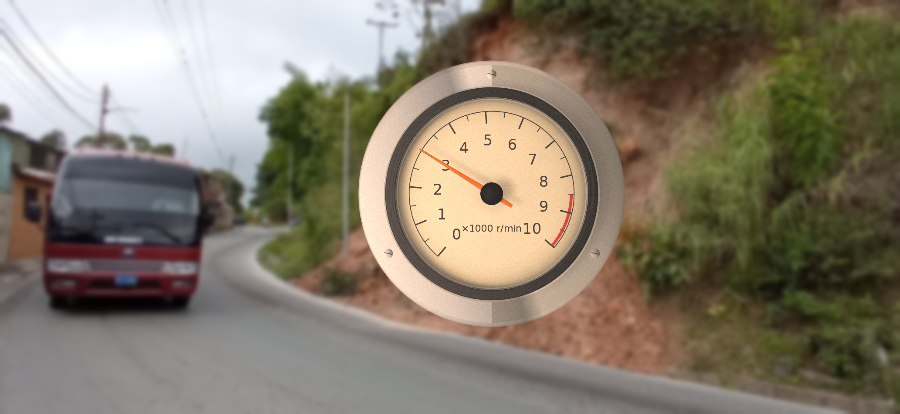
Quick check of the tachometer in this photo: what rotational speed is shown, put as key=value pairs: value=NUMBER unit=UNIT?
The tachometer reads value=3000 unit=rpm
